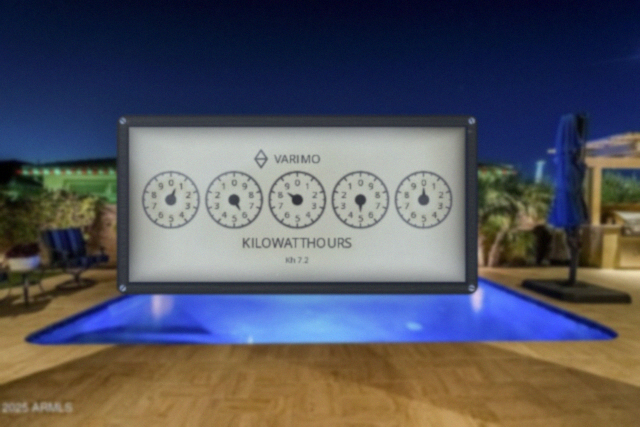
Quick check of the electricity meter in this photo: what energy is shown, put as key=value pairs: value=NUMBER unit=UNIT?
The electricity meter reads value=5850 unit=kWh
